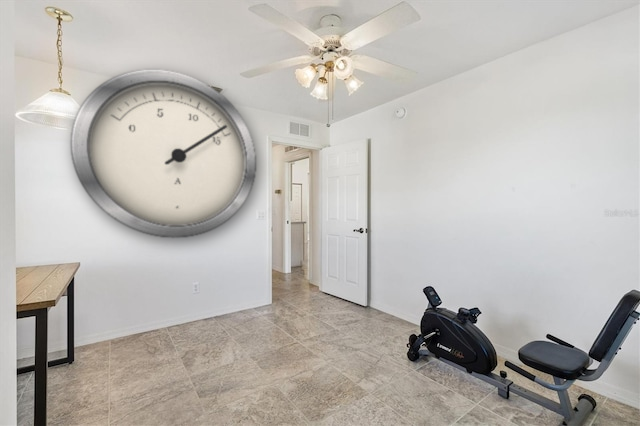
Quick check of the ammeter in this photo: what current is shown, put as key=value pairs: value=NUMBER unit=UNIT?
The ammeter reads value=14 unit=A
